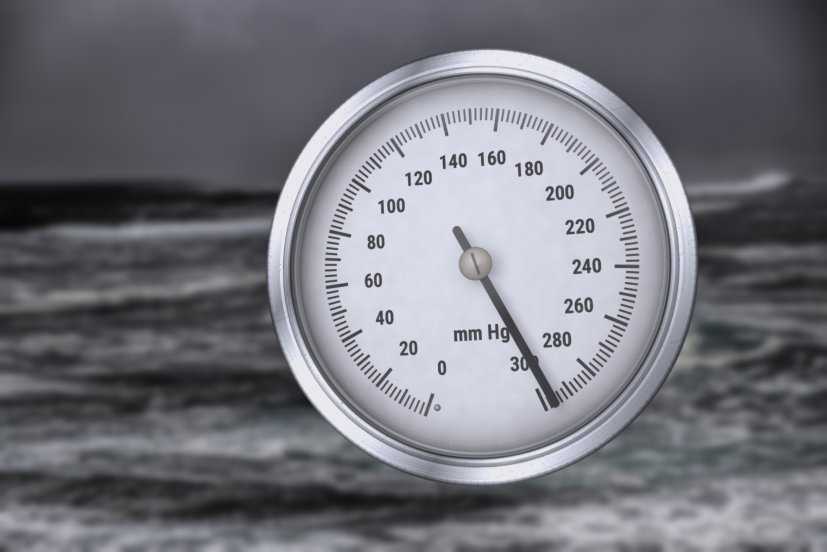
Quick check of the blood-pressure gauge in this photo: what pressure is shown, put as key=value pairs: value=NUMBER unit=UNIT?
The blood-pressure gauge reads value=296 unit=mmHg
